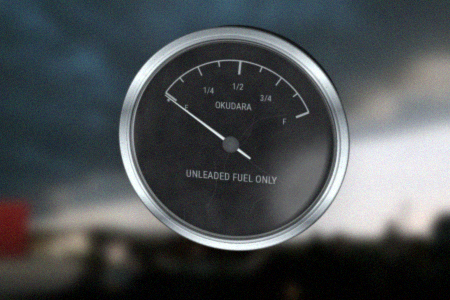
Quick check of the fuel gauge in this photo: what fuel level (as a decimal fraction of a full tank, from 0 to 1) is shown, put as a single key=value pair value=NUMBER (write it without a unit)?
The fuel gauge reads value=0
